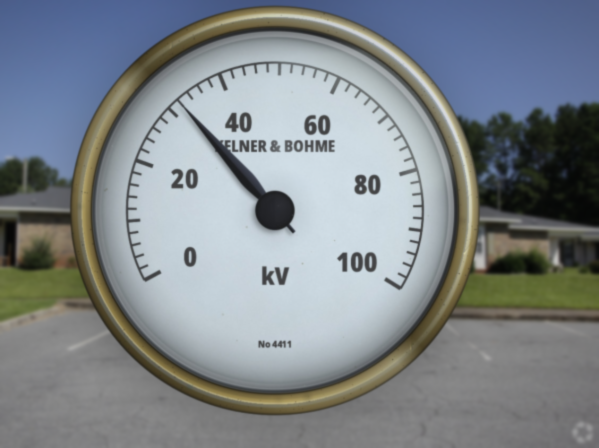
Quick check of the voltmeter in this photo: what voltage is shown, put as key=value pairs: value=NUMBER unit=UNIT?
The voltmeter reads value=32 unit=kV
